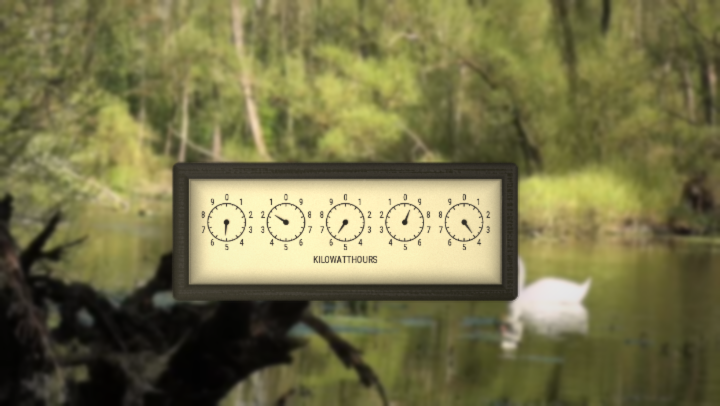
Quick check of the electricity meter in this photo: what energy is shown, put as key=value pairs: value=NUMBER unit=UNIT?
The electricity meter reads value=51594 unit=kWh
